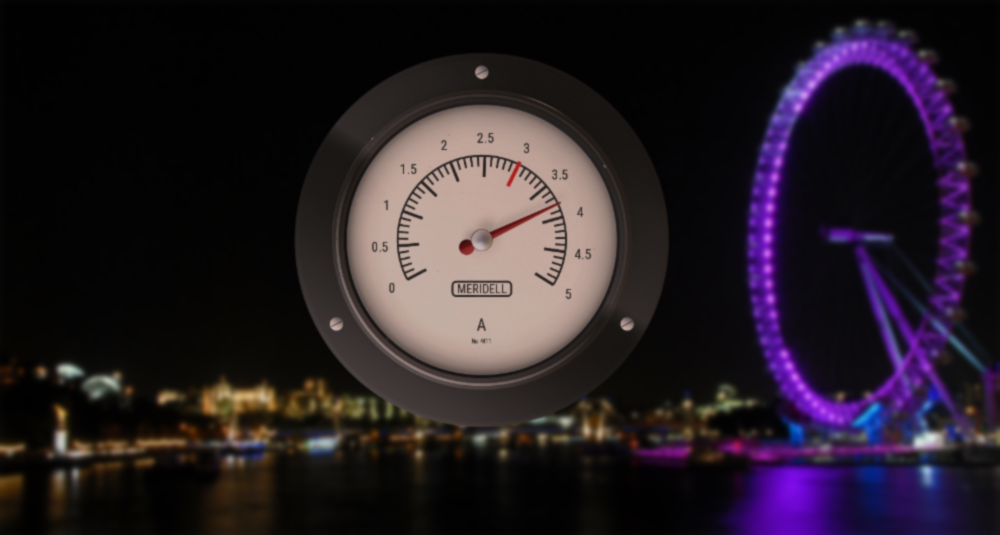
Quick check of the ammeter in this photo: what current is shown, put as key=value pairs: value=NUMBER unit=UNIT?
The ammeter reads value=3.8 unit=A
